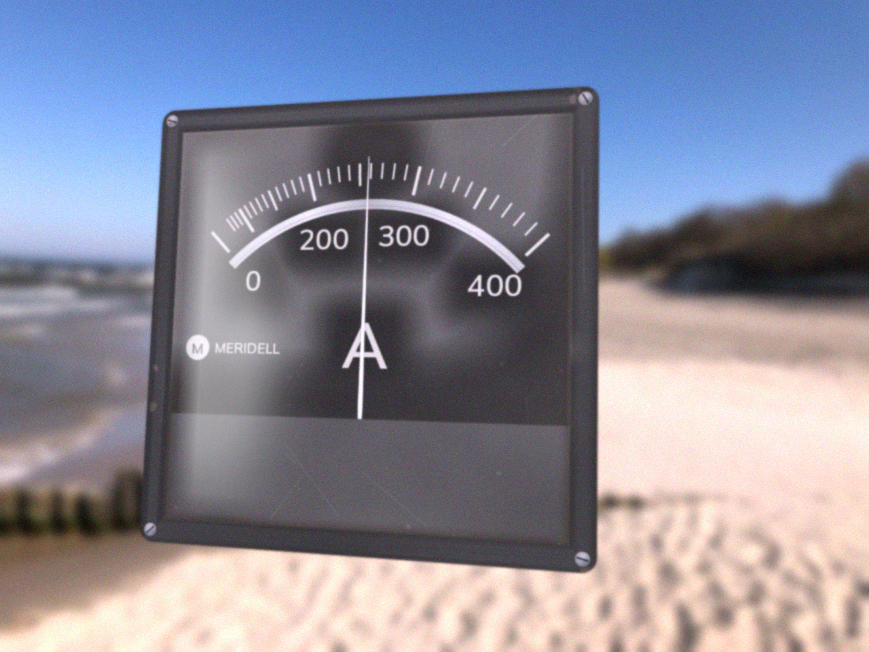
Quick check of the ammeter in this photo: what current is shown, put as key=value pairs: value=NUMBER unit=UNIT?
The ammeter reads value=260 unit=A
